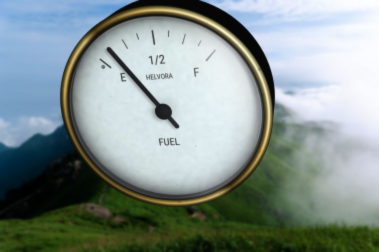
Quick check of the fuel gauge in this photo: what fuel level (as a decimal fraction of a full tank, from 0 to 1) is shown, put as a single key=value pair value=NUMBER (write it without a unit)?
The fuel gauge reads value=0.125
